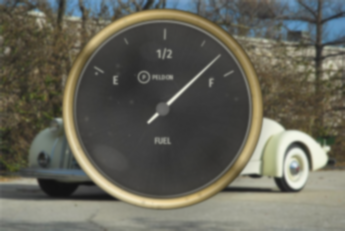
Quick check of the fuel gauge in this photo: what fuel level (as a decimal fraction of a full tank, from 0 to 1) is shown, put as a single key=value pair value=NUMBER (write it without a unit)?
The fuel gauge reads value=0.875
